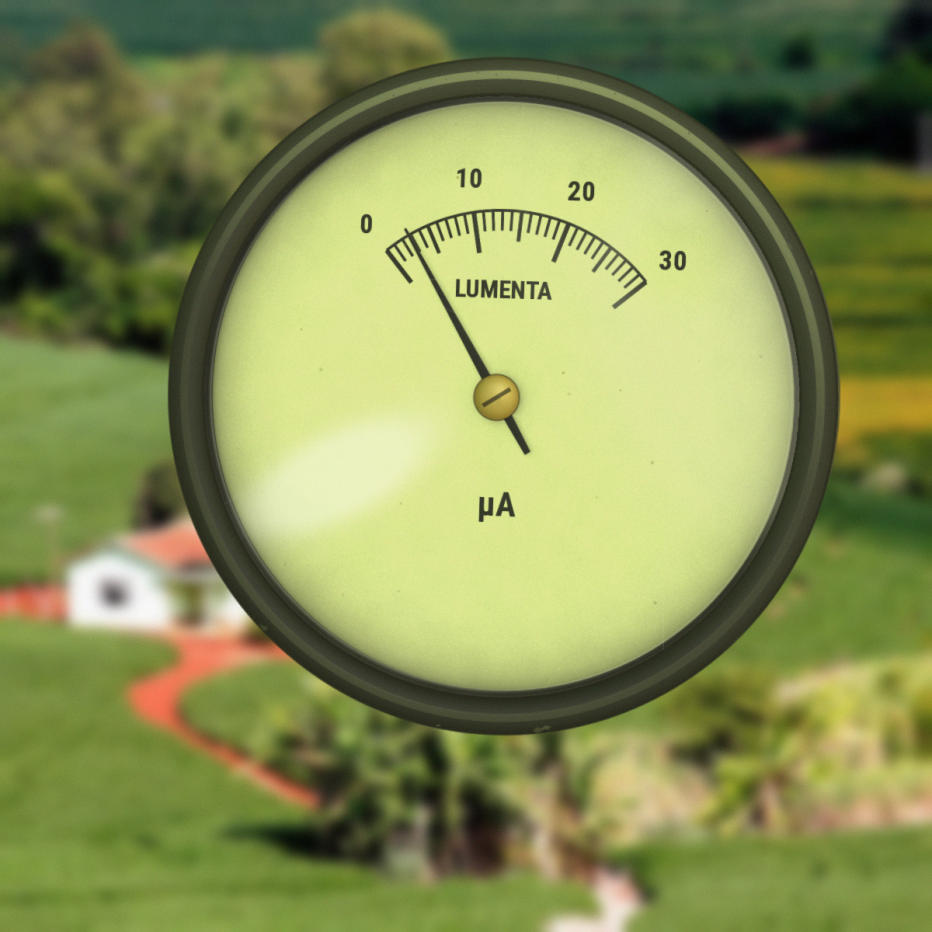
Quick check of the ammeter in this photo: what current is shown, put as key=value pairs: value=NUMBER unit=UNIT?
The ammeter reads value=3 unit=µA
